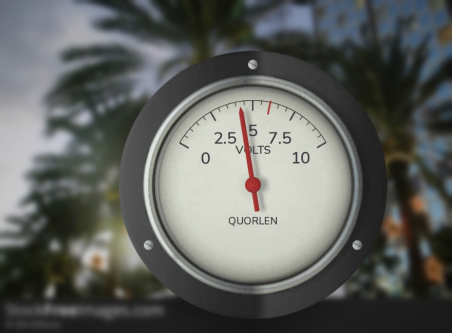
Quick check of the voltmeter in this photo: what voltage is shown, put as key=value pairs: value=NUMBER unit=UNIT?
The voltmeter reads value=4.25 unit=V
